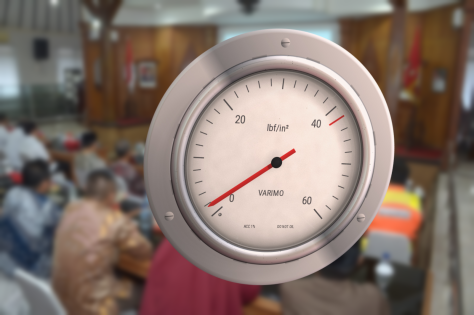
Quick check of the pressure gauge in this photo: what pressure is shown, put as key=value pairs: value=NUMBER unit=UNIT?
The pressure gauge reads value=2 unit=psi
